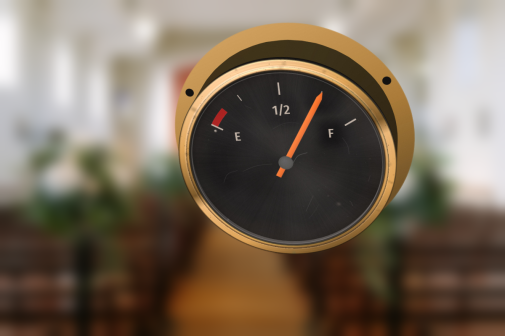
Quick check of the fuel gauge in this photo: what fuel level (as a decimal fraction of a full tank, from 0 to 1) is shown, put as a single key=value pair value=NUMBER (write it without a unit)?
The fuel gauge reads value=0.75
